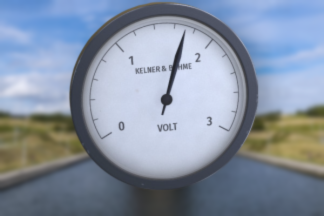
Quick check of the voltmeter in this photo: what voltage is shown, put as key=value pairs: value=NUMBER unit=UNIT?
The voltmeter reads value=1.7 unit=V
